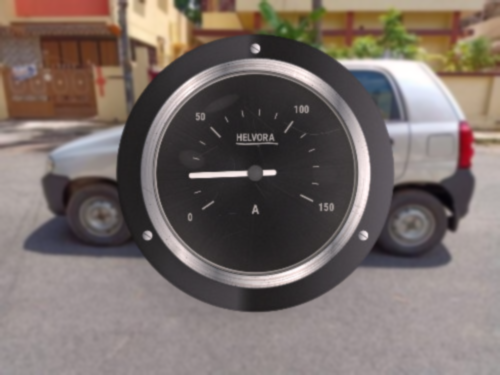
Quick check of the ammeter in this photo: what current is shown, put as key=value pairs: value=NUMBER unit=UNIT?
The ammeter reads value=20 unit=A
